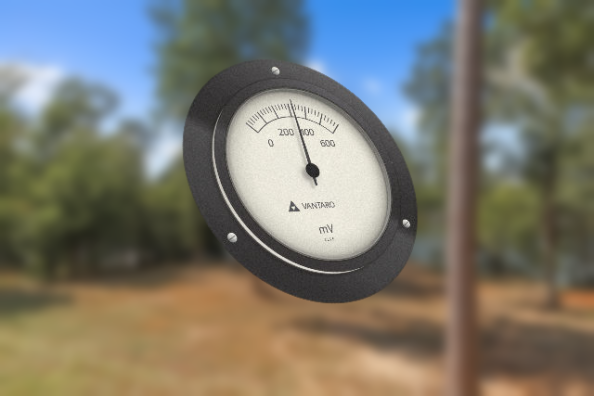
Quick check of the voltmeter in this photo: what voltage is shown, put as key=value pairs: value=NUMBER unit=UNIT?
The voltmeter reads value=300 unit=mV
